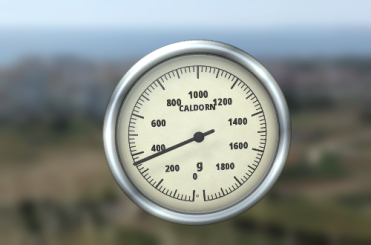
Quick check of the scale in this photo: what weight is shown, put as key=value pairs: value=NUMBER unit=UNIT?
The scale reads value=360 unit=g
